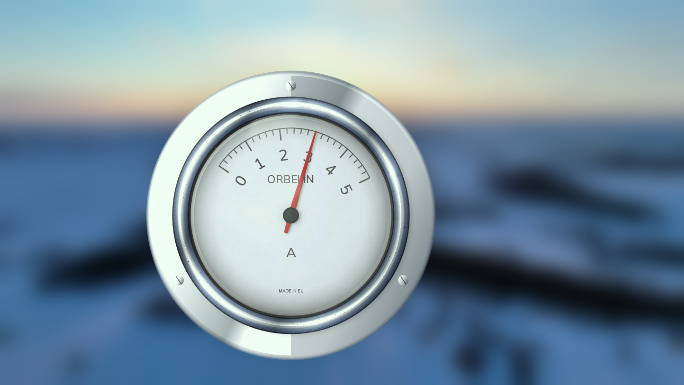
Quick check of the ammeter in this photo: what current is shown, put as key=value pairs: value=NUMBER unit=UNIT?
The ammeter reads value=3 unit=A
